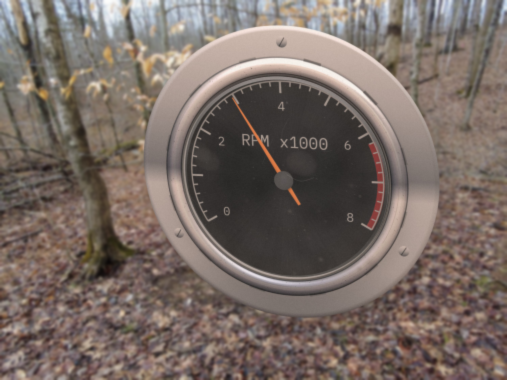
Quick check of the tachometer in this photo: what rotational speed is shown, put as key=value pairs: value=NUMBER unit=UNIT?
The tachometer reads value=3000 unit=rpm
